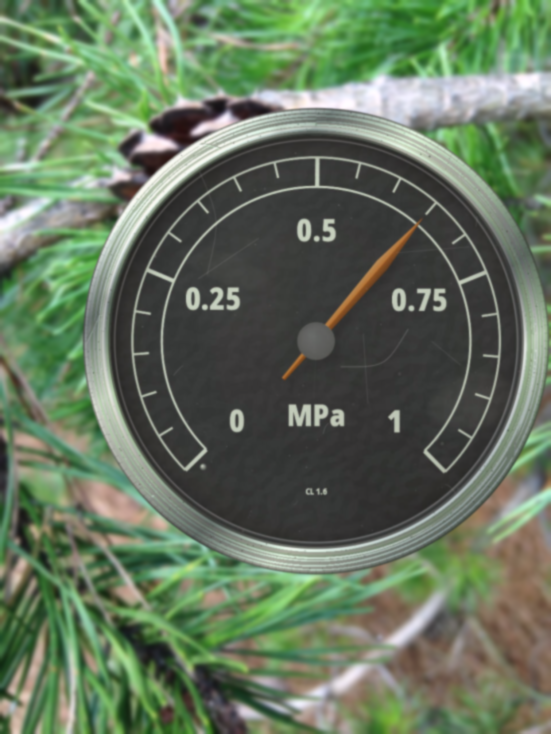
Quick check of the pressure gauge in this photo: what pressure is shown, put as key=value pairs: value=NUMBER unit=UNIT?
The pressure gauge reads value=0.65 unit=MPa
